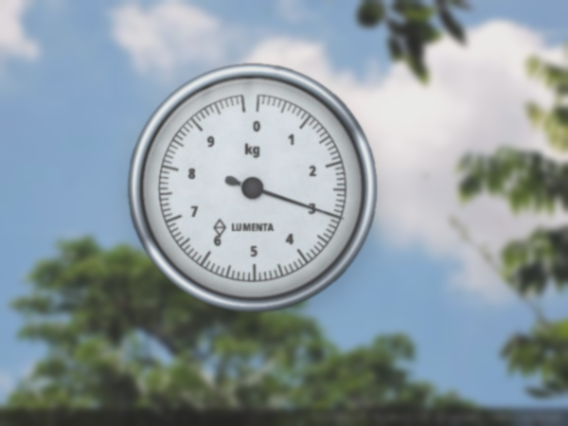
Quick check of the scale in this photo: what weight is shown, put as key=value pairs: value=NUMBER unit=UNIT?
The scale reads value=3 unit=kg
